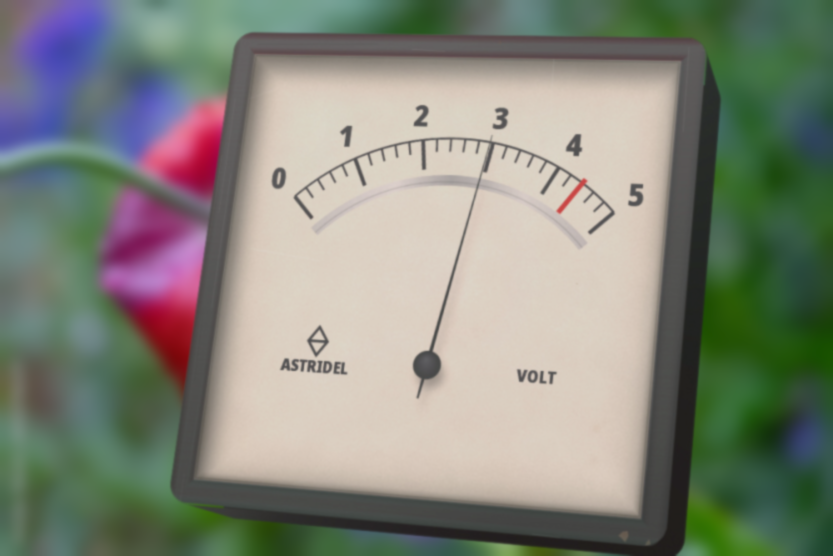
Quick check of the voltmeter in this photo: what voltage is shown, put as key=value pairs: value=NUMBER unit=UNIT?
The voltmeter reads value=3 unit=V
